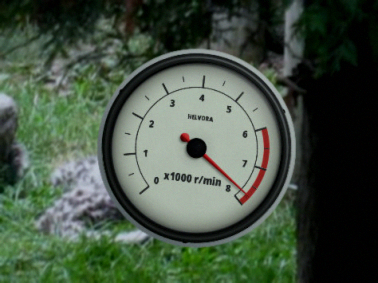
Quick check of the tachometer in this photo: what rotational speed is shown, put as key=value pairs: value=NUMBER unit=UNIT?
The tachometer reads value=7750 unit=rpm
